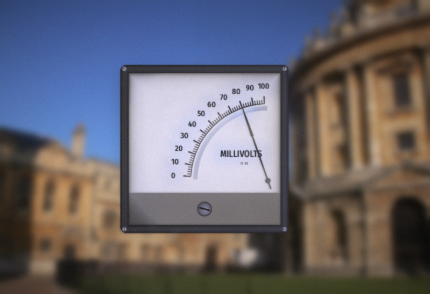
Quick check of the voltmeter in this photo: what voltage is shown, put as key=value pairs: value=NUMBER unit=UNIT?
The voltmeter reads value=80 unit=mV
